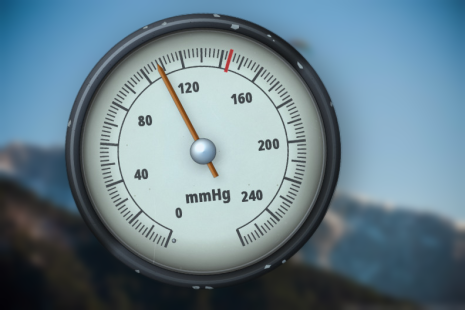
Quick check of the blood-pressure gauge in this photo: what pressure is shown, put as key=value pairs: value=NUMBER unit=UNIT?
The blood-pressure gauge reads value=108 unit=mmHg
